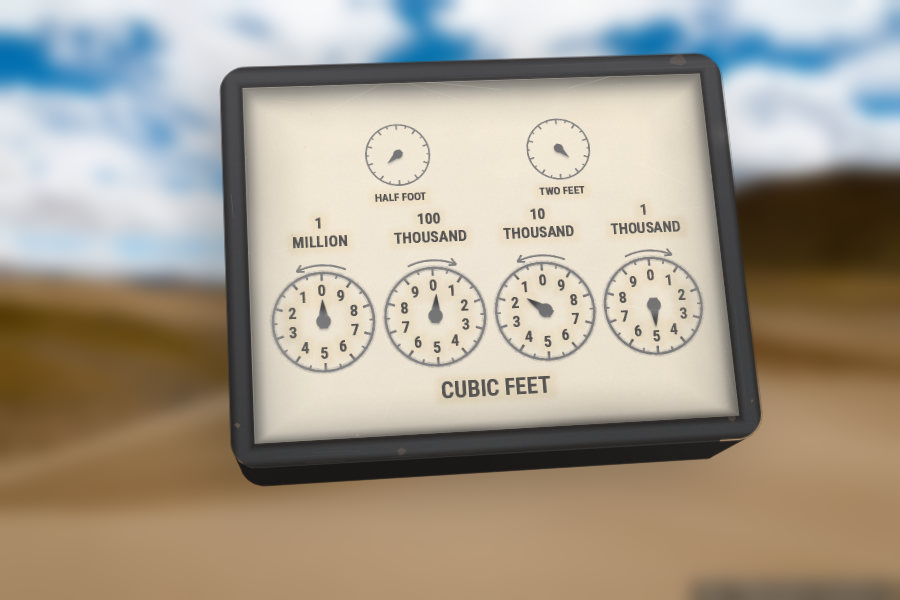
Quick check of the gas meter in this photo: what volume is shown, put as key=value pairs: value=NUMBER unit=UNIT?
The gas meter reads value=1500 unit=ft³
